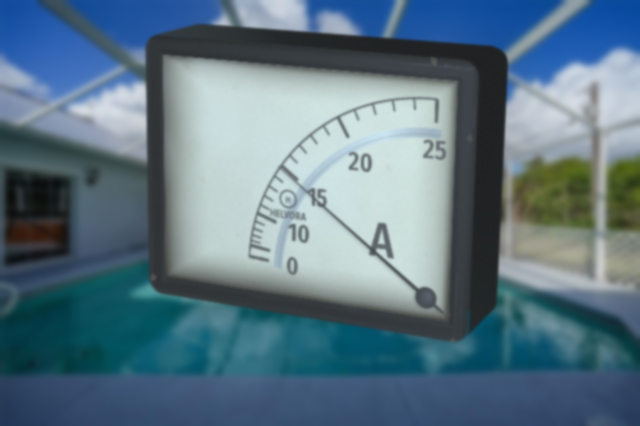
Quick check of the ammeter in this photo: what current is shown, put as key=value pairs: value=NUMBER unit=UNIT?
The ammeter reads value=15 unit=A
